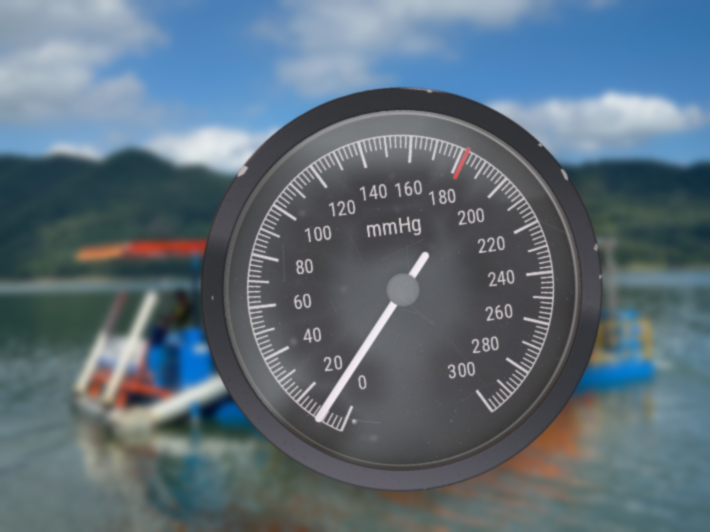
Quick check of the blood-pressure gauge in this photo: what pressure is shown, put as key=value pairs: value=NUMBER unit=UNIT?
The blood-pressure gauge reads value=10 unit=mmHg
